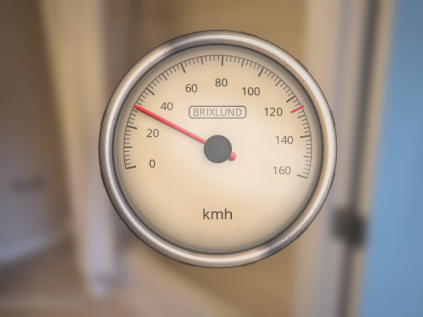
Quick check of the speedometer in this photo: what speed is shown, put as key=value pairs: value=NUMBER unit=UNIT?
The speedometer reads value=30 unit=km/h
